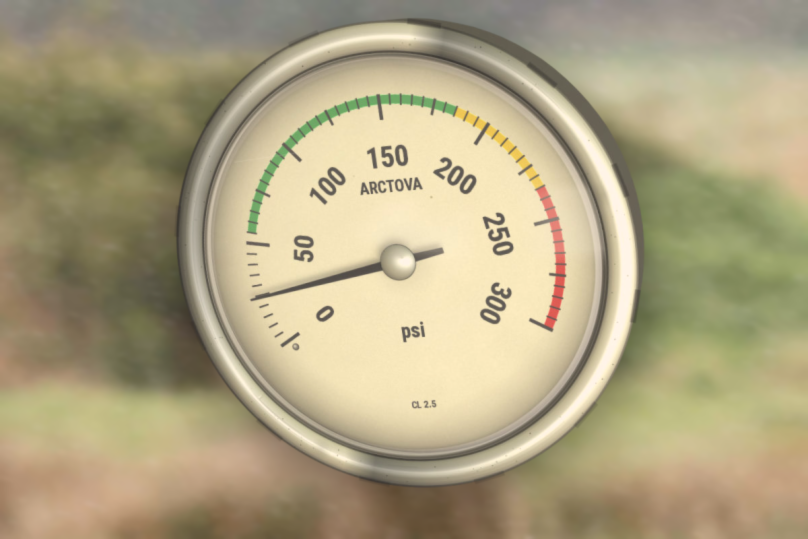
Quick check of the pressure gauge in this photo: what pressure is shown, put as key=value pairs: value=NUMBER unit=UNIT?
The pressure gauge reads value=25 unit=psi
